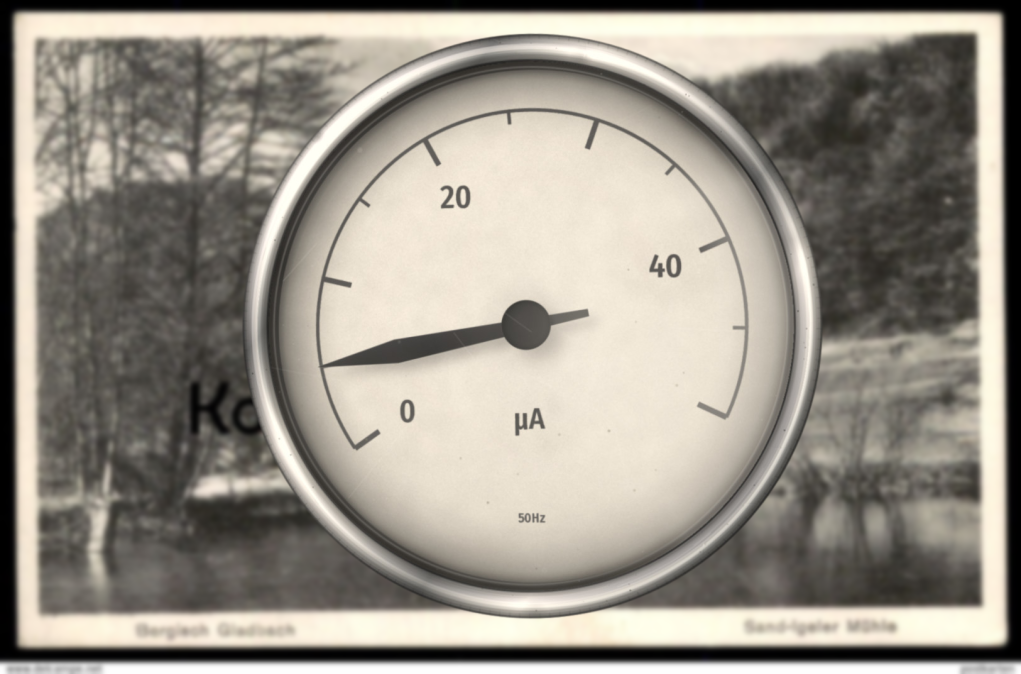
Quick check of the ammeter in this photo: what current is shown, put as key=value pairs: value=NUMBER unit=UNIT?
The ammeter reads value=5 unit=µA
